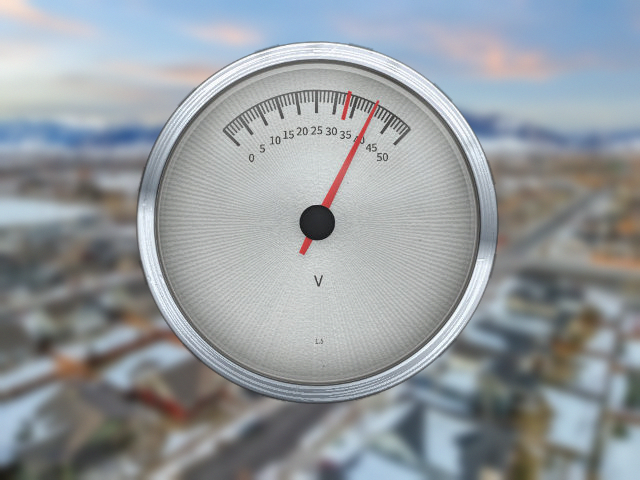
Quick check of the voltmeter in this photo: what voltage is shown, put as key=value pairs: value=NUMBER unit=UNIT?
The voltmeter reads value=40 unit=V
